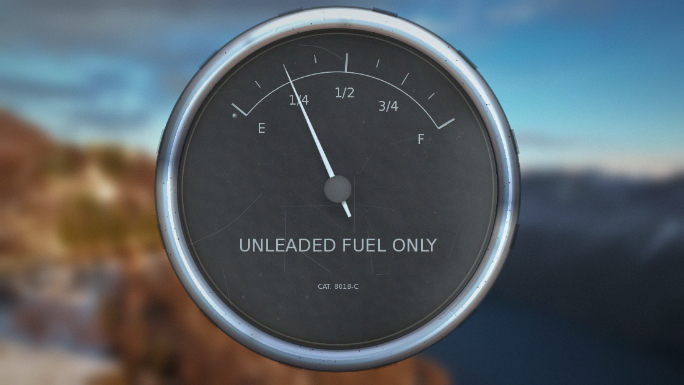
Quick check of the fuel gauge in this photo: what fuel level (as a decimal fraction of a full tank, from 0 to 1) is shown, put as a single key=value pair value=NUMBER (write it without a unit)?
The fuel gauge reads value=0.25
